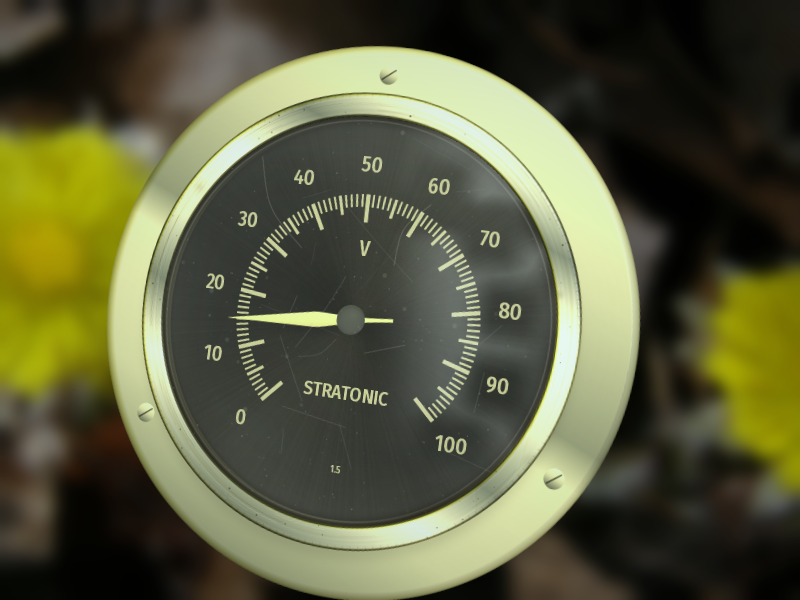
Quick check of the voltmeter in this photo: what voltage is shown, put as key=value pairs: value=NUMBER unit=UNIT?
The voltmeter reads value=15 unit=V
